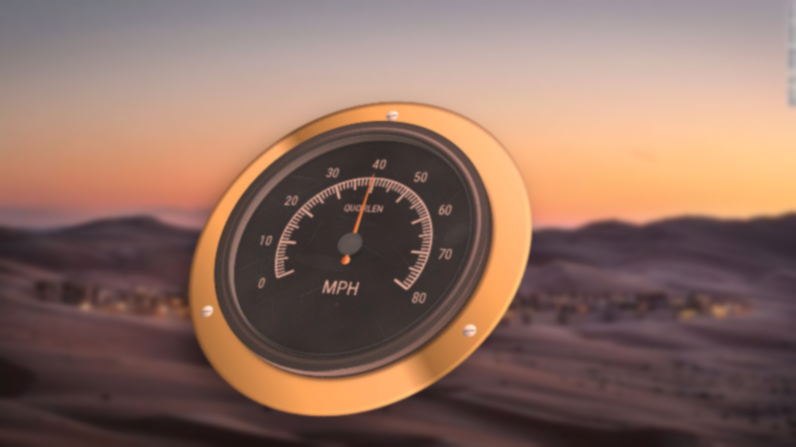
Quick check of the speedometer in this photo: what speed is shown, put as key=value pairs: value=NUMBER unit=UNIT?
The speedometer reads value=40 unit=mph
